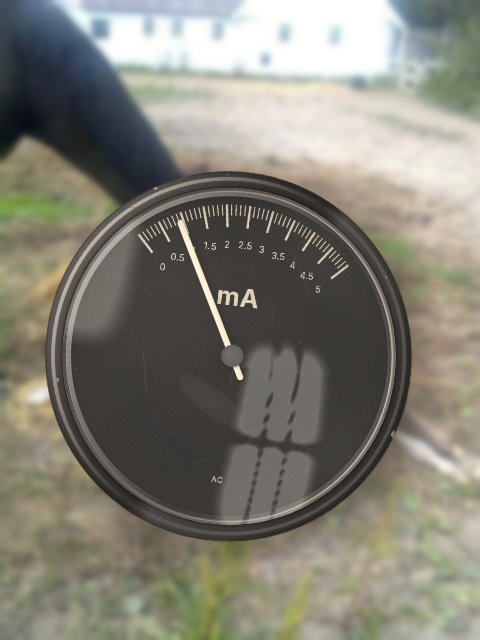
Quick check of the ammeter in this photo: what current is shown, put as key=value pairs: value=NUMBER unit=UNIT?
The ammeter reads value=0.9 unit=mA
